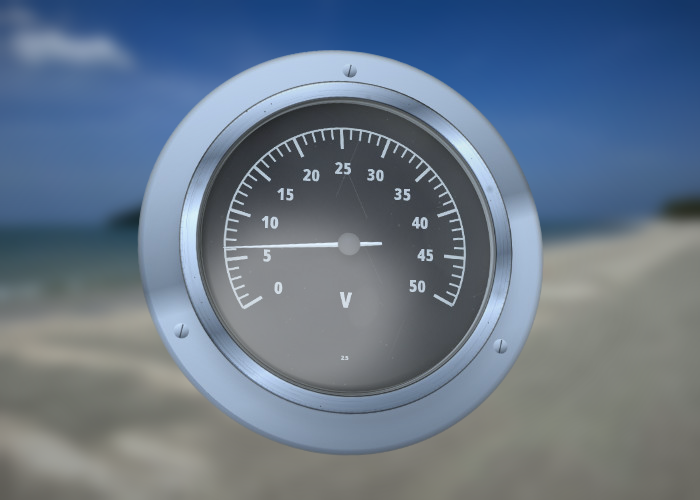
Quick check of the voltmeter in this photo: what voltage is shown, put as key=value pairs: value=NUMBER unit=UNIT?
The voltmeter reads value=6 unit=V
